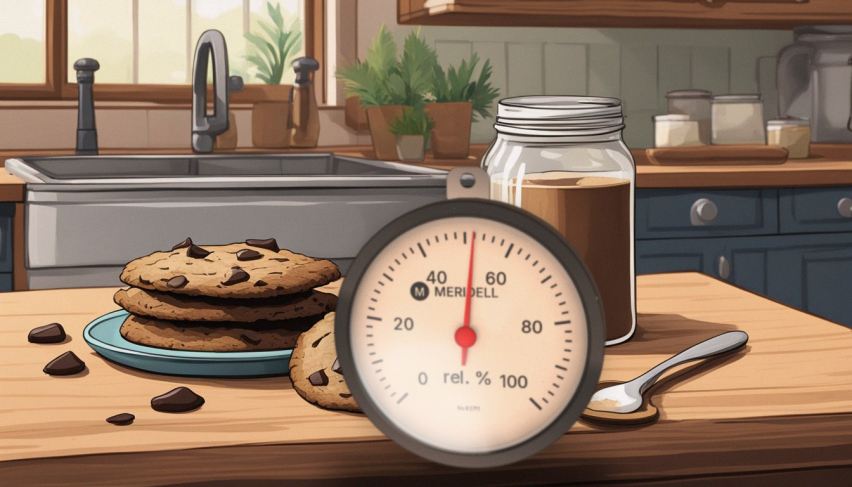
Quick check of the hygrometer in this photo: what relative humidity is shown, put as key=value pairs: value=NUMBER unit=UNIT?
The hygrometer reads value=52 unit=%
